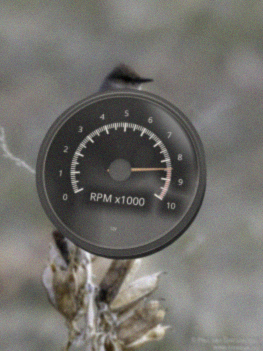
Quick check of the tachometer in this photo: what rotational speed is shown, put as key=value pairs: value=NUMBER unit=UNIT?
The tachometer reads value=8500 unit=rpm
